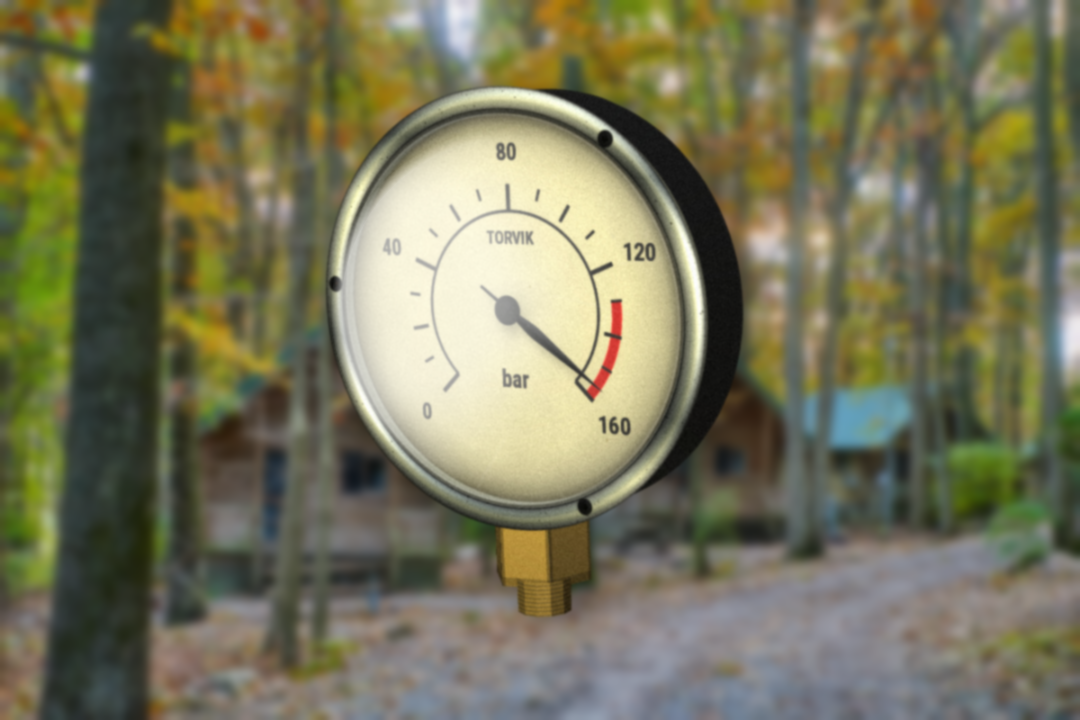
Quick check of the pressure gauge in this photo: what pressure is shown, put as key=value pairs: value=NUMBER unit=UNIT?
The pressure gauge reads value=155 unit=bar
